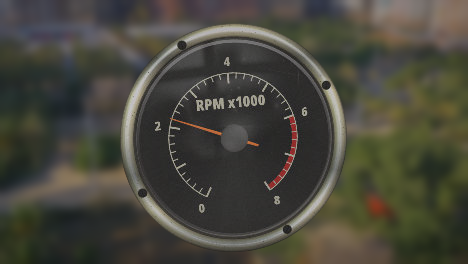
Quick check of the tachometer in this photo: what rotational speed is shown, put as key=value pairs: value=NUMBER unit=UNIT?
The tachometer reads value=2200 unit=rpm
